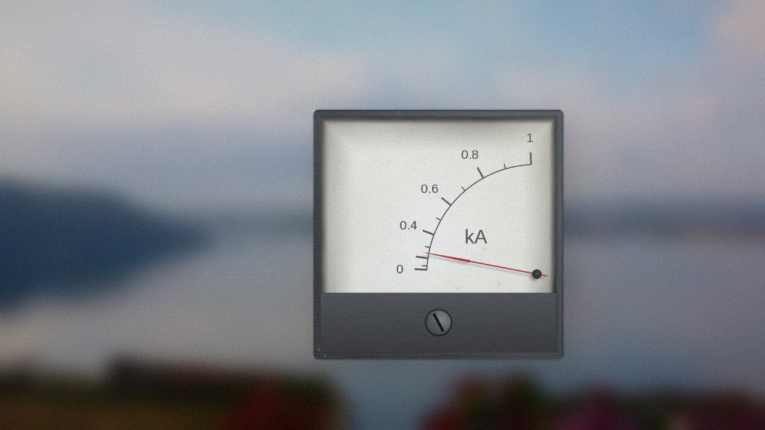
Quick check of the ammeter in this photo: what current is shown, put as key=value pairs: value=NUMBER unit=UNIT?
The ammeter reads value=0.25 unit=kA
